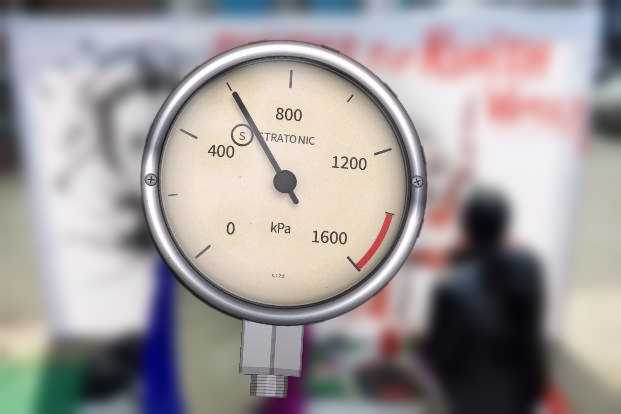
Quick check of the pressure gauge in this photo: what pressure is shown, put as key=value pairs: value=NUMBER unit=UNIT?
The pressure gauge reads value=600 unit=kPa
